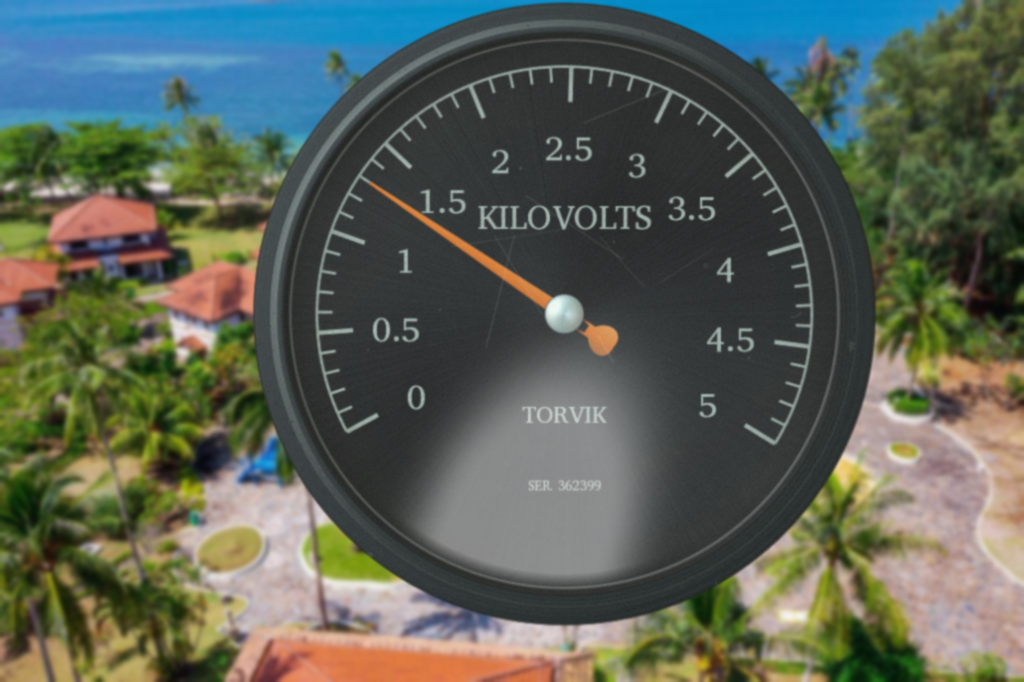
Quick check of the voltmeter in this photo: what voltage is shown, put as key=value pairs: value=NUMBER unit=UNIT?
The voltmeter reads value=1.3 unit=kV
